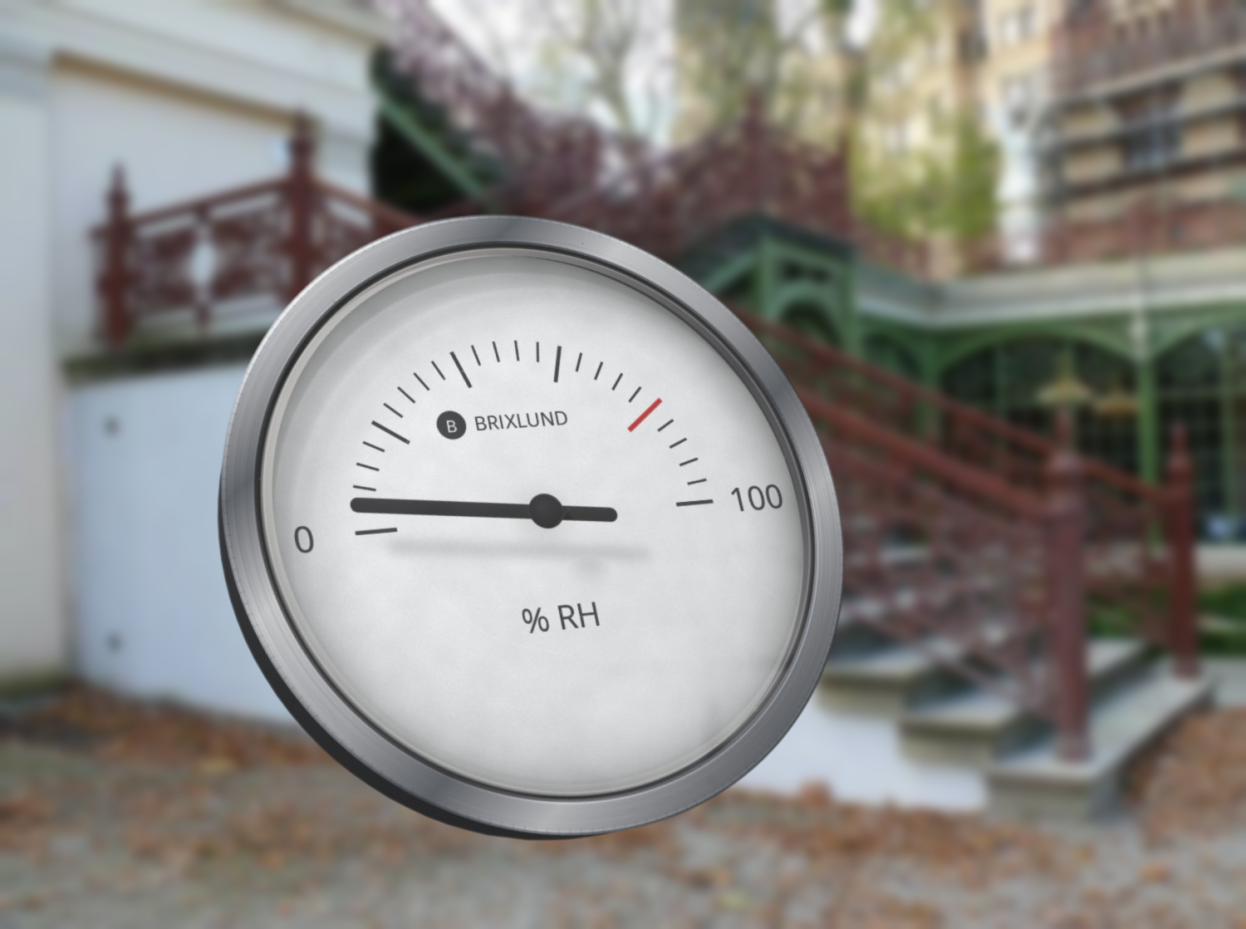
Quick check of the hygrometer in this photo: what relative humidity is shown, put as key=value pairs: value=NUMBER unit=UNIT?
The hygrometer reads value=4 unit=%
